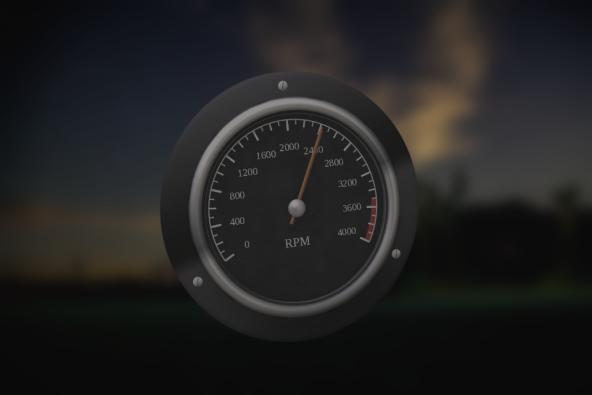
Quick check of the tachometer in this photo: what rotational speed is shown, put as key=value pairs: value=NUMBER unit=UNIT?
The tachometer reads value=2400 unit=rpm
